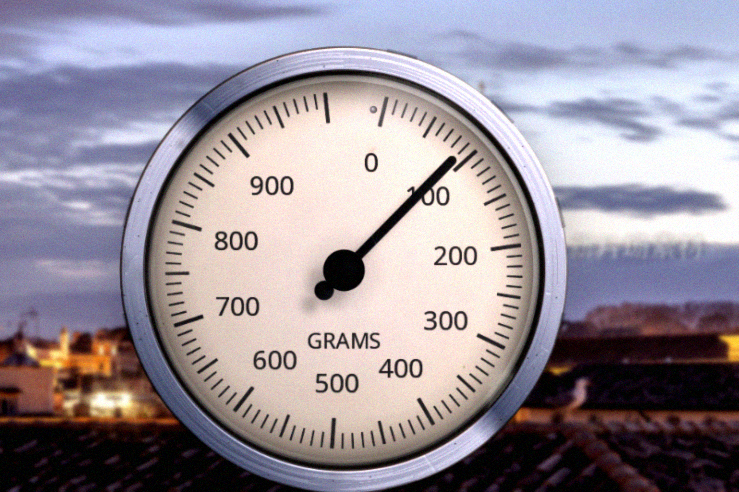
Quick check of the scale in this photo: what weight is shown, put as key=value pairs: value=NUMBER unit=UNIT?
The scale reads value=90 unit=g
